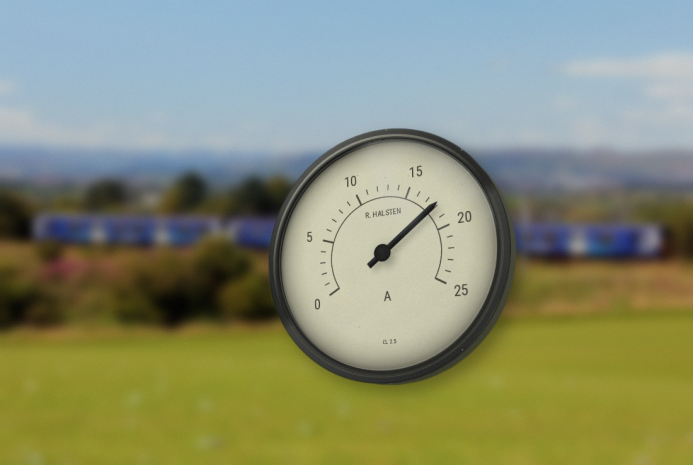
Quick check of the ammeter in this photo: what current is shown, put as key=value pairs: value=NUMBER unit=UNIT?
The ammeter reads value=18 unit=A
